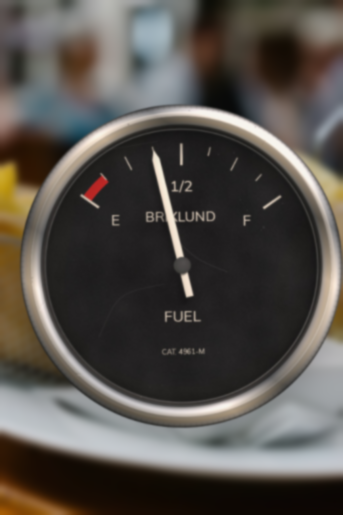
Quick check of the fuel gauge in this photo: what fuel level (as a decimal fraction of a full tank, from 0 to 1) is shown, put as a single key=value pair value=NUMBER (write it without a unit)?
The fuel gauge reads value=0.375
